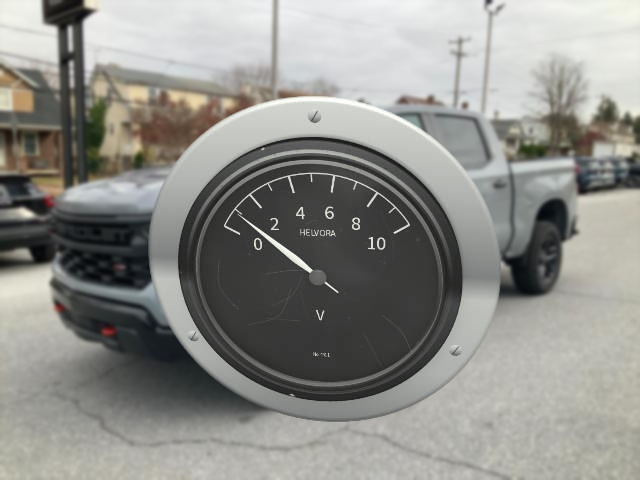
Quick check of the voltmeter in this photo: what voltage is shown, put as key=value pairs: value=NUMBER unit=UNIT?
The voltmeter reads value=1 unit=V
